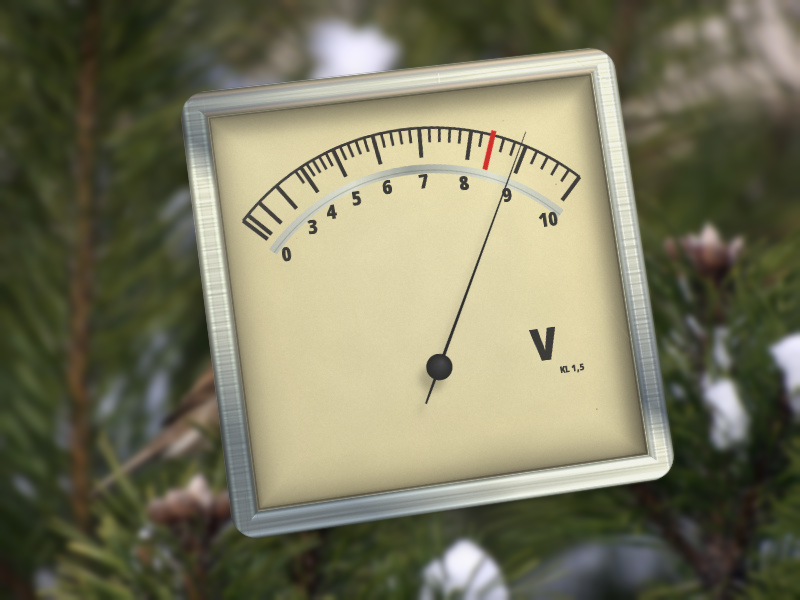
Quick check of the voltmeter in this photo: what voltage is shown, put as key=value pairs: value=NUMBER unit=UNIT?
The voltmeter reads value=8.9 unit=V
